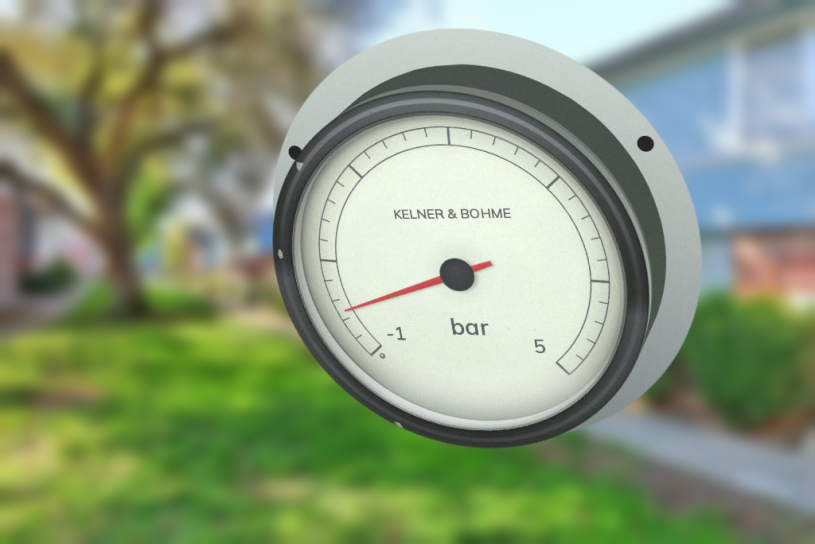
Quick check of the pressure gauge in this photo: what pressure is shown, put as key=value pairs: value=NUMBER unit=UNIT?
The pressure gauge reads value=-0.5 unit=bar
